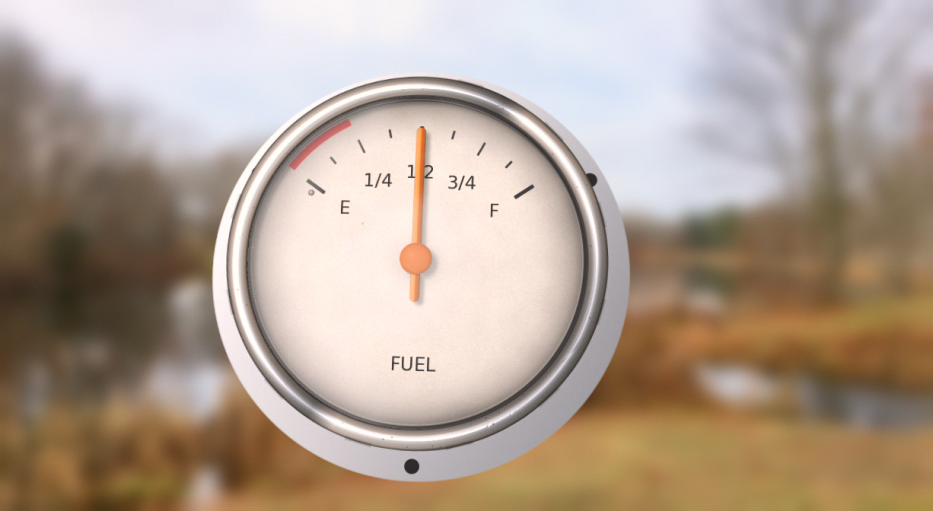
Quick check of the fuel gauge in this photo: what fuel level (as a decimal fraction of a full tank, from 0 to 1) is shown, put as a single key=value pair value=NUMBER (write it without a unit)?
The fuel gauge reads value=0.5
